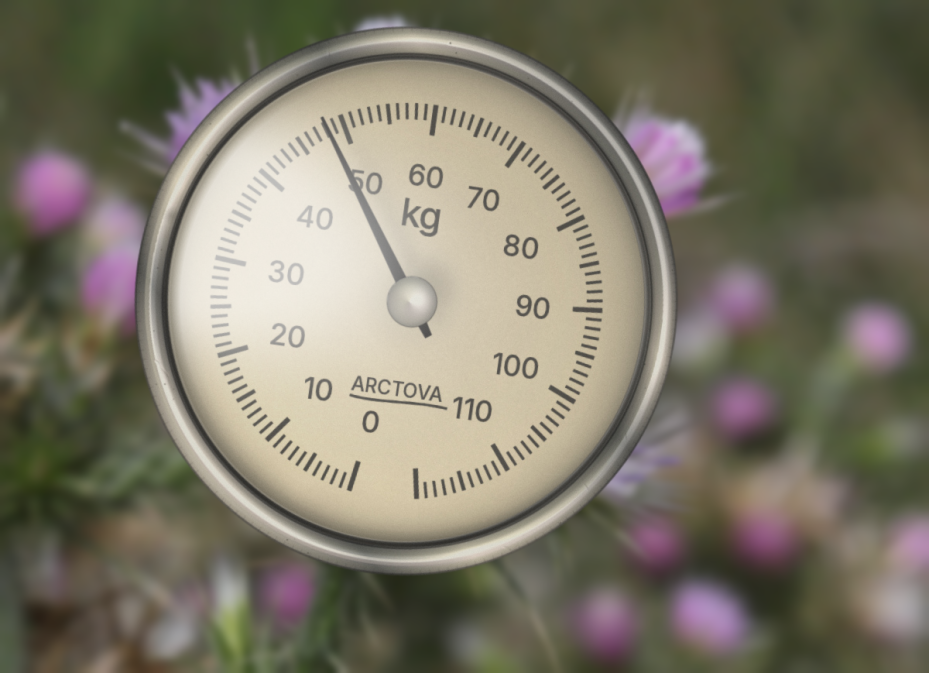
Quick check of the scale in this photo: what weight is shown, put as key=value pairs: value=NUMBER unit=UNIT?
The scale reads value=48 unit=kg
